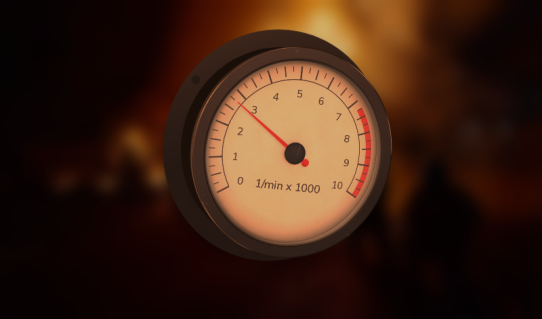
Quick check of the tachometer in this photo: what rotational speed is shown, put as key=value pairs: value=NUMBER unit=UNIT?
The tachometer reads value=2750 unit=rpm
